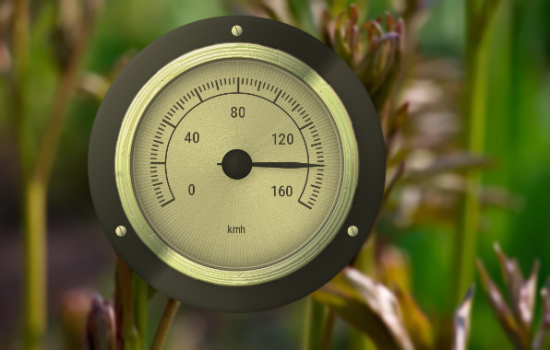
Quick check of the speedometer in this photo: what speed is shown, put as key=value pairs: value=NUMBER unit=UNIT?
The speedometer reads value=140 unit=km/h
